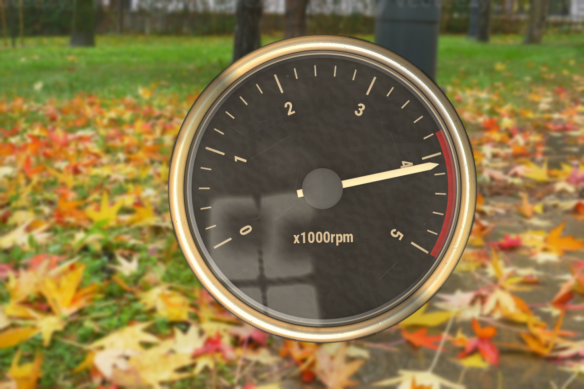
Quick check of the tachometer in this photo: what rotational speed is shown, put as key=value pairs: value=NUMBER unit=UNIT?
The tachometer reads value=4100 unit=rpm
